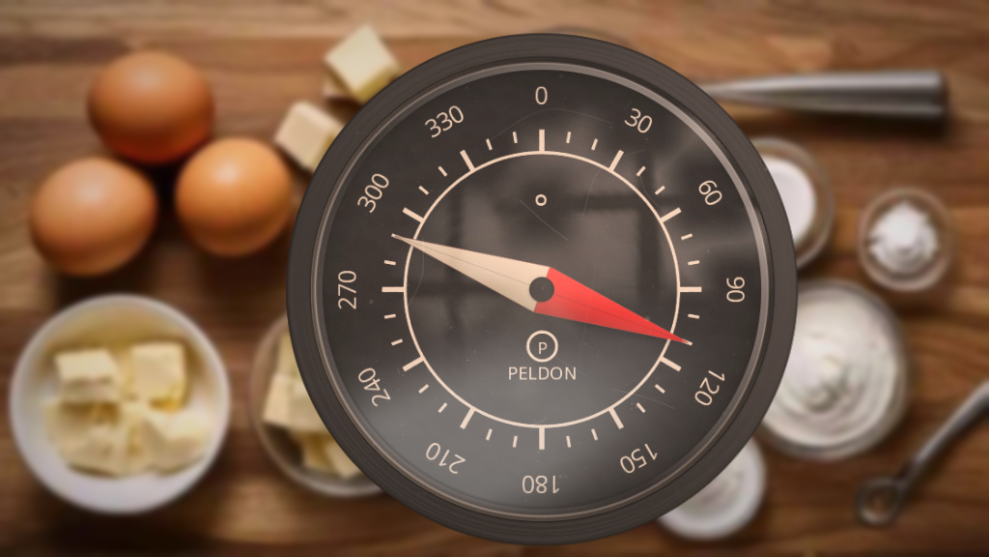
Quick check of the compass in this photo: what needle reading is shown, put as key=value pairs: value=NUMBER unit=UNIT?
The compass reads value=110 unit=°
